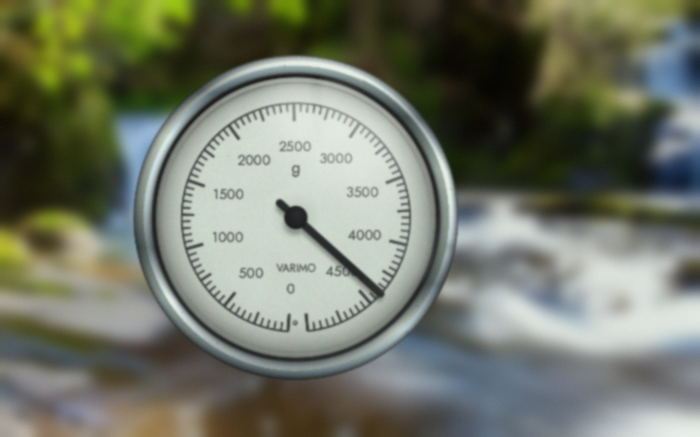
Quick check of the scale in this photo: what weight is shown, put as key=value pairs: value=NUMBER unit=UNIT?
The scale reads value=4400 unit=g
